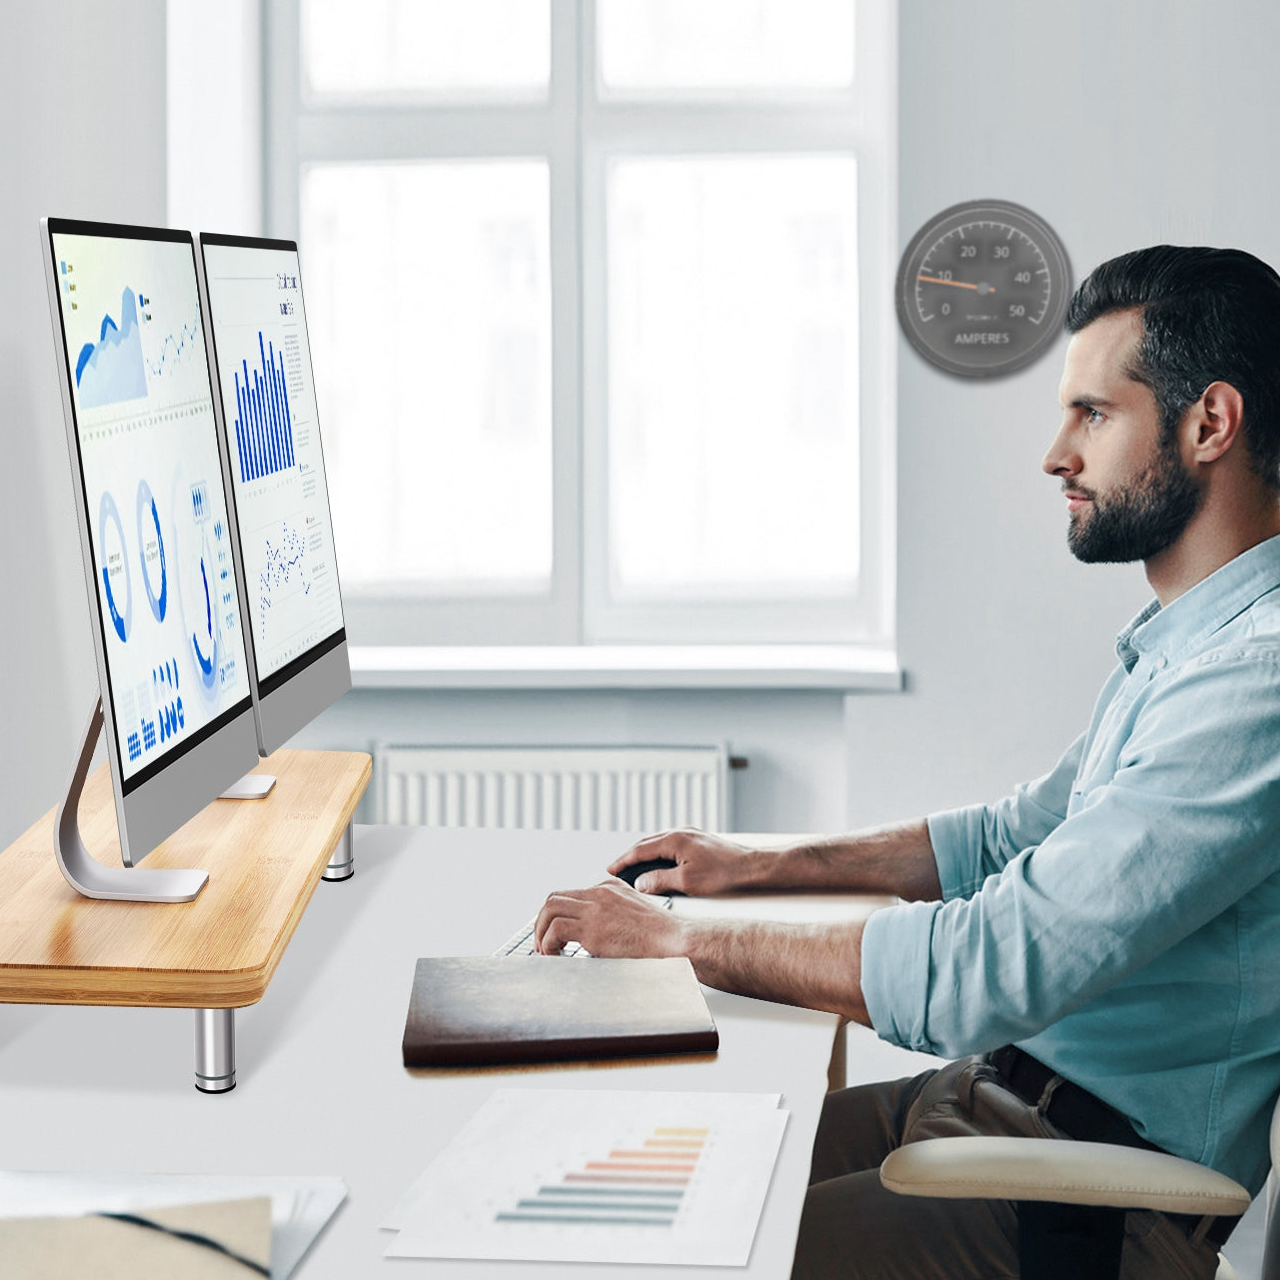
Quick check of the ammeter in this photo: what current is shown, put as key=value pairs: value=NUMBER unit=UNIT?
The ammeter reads value=8 unit=A
